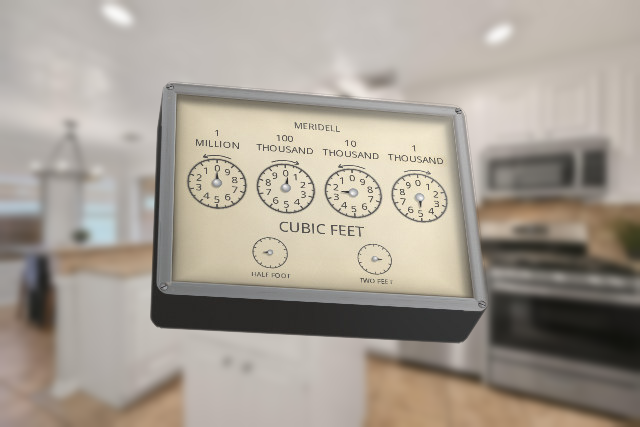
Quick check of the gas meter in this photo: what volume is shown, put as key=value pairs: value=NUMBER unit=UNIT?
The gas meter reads value=2500 unit=ft³
